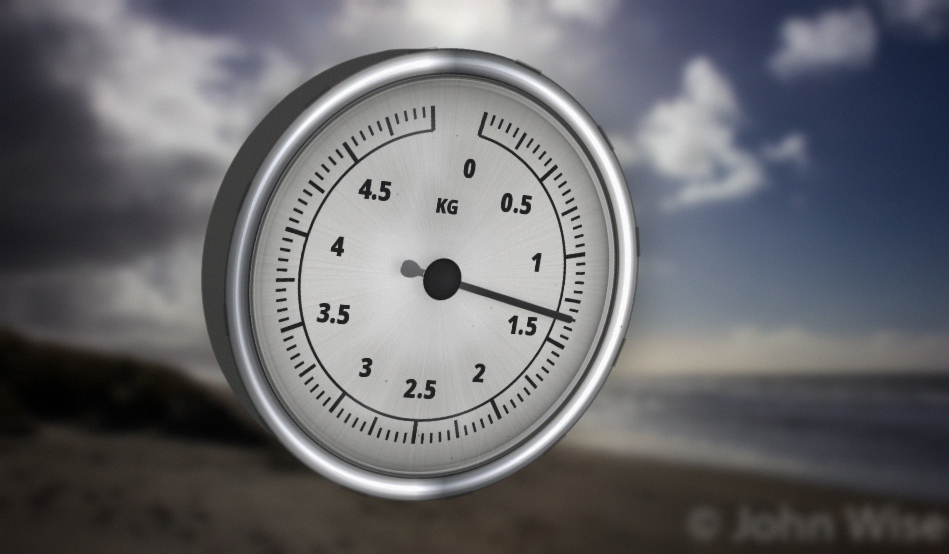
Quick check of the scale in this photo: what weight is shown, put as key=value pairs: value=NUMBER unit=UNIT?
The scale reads value=1.35 unit=kg
